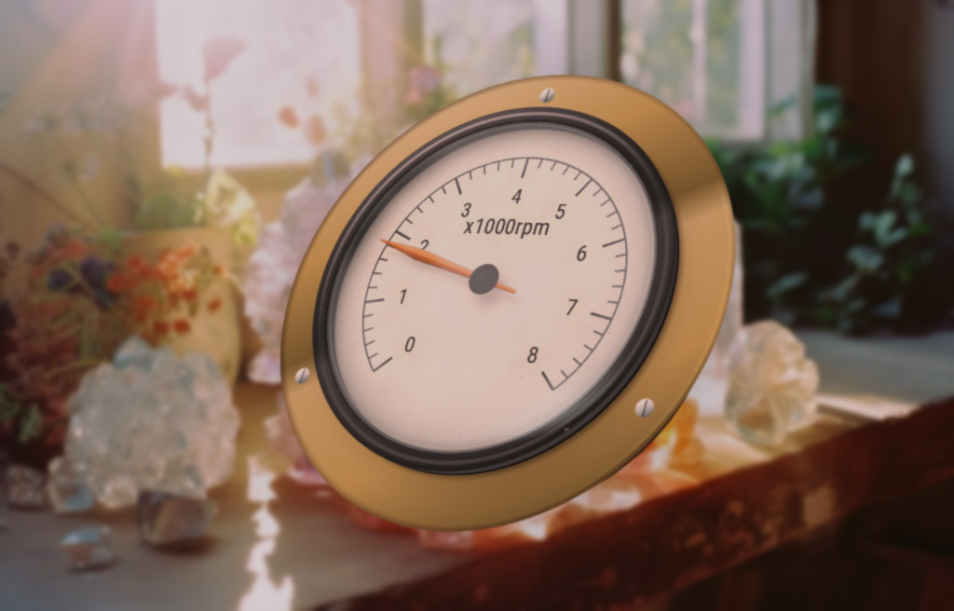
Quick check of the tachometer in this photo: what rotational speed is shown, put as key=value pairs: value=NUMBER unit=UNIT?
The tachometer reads value=1800 unit=rpm
